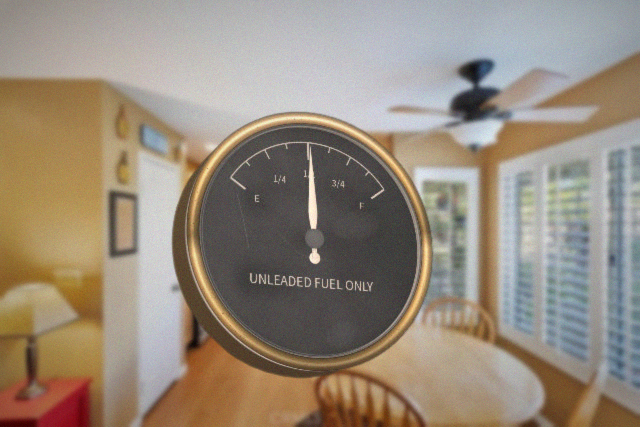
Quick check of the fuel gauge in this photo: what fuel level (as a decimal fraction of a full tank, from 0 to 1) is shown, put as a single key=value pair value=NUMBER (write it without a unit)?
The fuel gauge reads value=0.5
